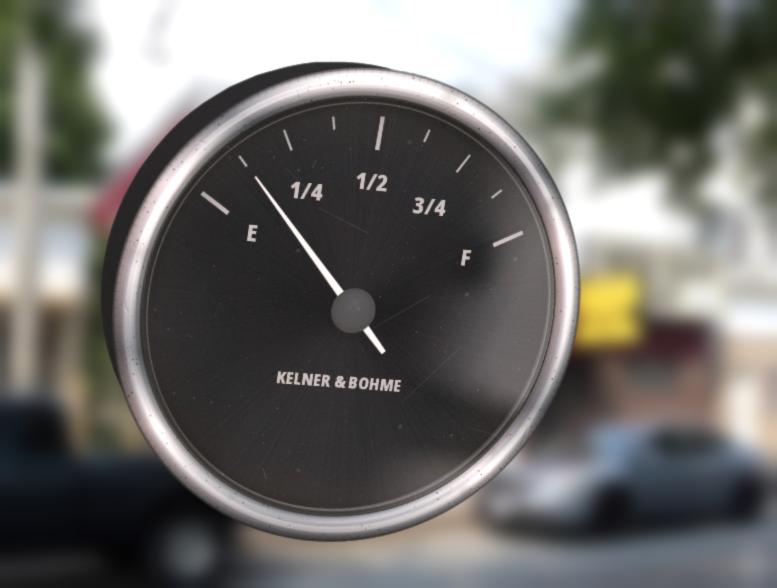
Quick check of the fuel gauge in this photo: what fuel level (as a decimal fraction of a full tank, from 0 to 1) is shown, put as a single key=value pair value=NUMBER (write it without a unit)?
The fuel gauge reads value=0.125
